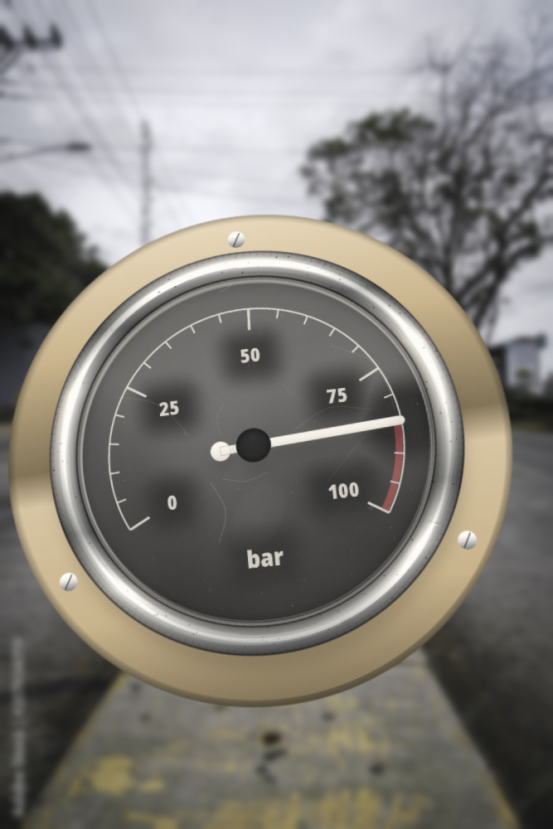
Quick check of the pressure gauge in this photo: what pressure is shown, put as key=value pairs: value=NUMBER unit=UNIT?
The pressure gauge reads value=85 unit=bar
